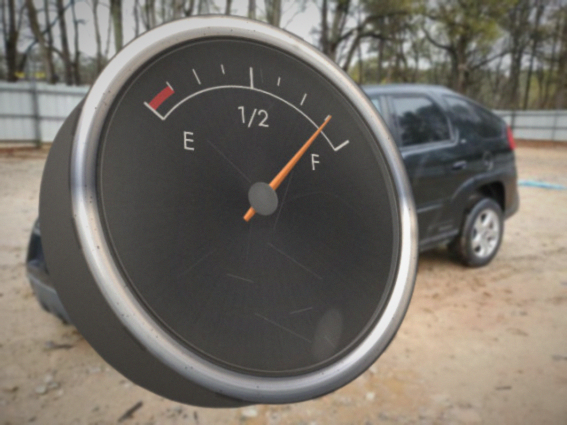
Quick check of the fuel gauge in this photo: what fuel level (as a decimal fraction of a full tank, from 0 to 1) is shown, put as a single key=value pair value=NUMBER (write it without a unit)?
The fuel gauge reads value=0.875
